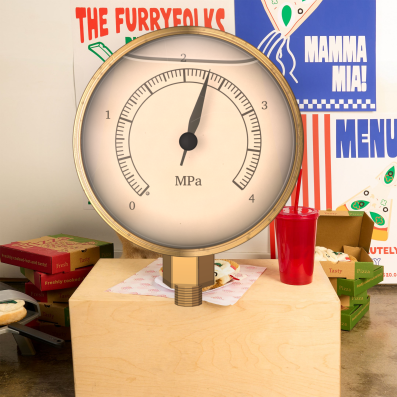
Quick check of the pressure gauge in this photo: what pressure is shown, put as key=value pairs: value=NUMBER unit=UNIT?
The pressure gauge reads value=2.3 unit=MPa
